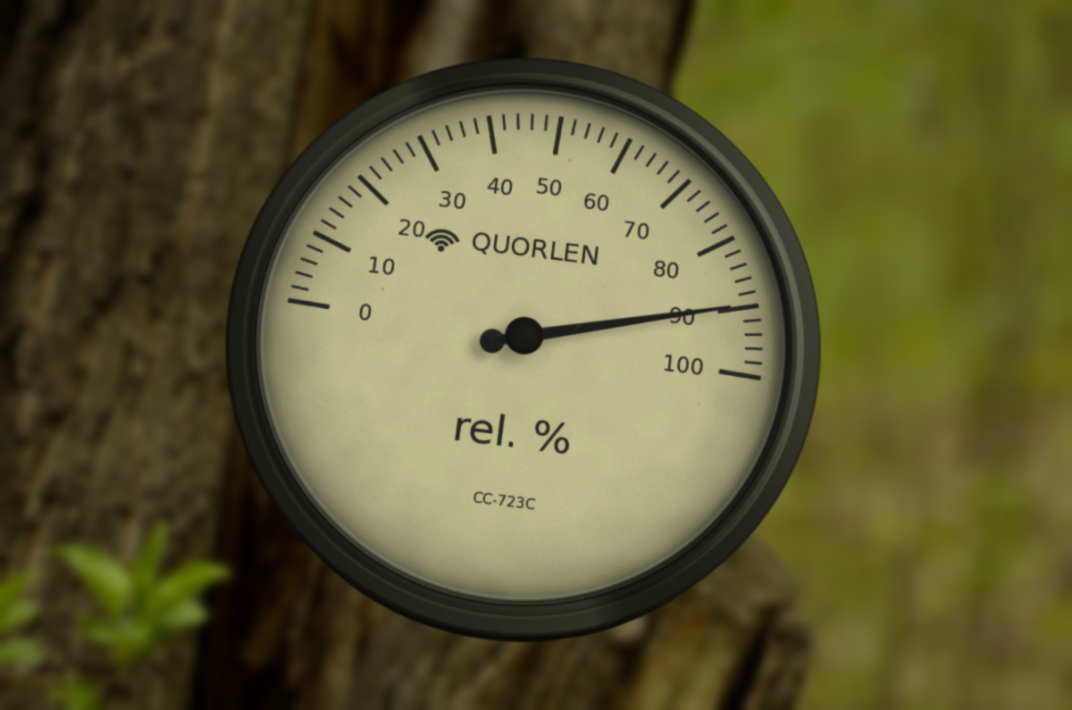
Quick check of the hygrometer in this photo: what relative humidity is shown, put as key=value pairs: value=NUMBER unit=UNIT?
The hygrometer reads value=90 unit=%
